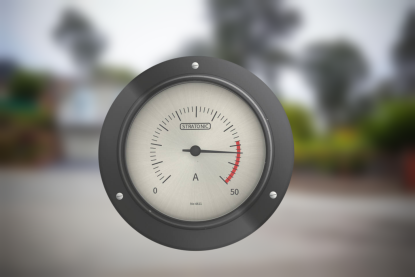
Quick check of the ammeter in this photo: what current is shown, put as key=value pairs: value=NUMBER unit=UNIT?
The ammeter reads value=42 unit=A
